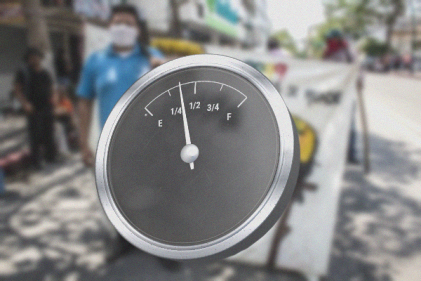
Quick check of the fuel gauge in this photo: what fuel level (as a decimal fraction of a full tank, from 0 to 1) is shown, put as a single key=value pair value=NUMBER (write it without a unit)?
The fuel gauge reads value=0.375
